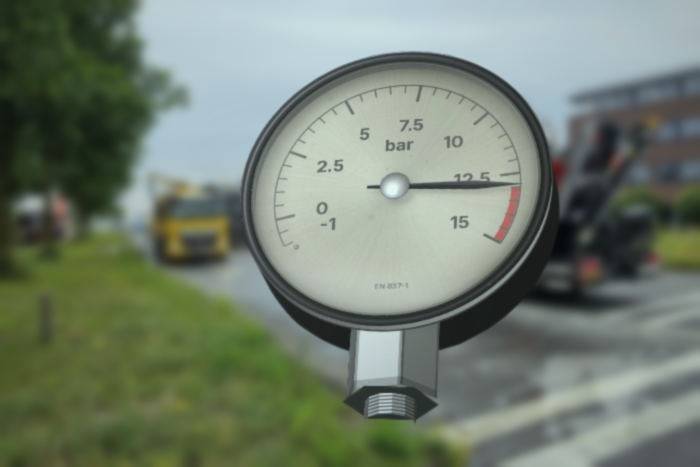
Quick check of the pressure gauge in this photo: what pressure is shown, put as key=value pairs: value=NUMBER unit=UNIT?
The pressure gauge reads value=13 unit=bar
